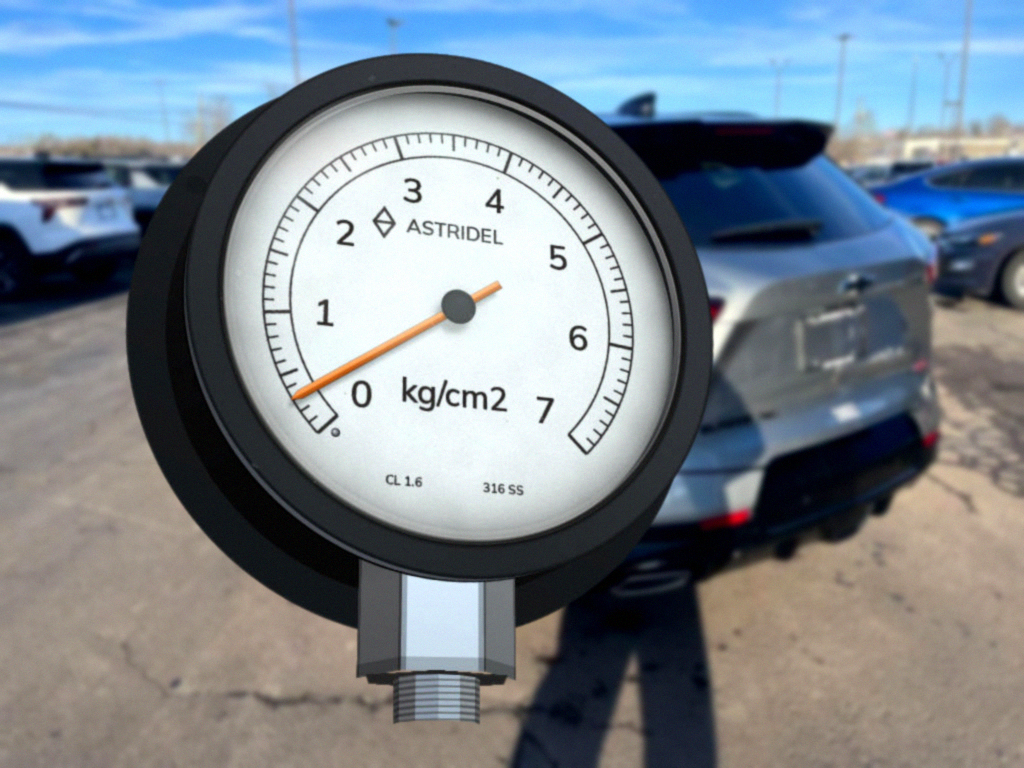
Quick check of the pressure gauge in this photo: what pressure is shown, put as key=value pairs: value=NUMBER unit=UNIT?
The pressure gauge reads value=0.3 unit=kg/cm²
